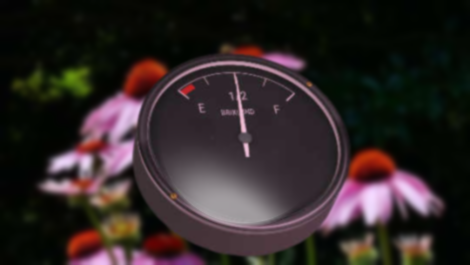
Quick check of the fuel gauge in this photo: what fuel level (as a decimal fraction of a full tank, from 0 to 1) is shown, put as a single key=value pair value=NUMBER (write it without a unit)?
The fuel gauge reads value=0.5
